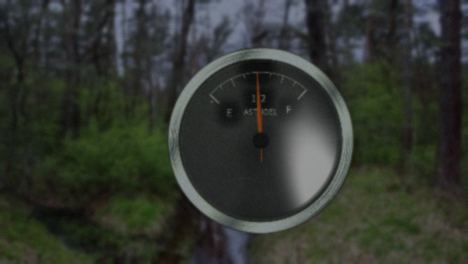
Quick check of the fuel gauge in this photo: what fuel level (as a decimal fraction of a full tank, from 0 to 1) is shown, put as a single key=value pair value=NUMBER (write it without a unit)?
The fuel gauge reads value=0.5
